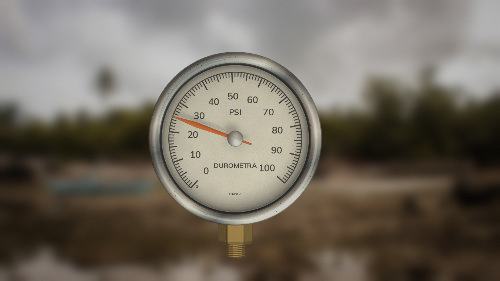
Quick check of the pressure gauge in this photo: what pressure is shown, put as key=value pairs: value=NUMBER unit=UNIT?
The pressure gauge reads value=25 unit=psi
